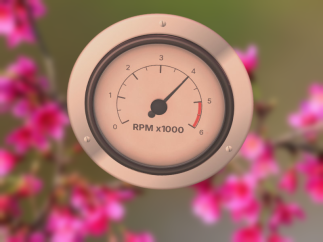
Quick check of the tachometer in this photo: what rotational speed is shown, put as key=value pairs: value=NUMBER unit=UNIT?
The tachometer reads value=4000 unit=rpm
